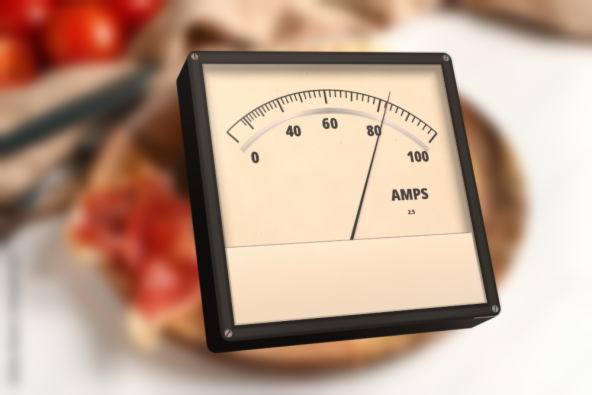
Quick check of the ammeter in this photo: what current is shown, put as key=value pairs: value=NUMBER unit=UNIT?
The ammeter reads value=82 unit=A
